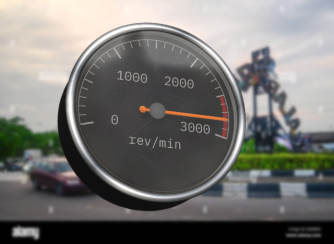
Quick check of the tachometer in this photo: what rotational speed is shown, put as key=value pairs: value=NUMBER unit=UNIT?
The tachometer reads value=2800 unit=rpm
